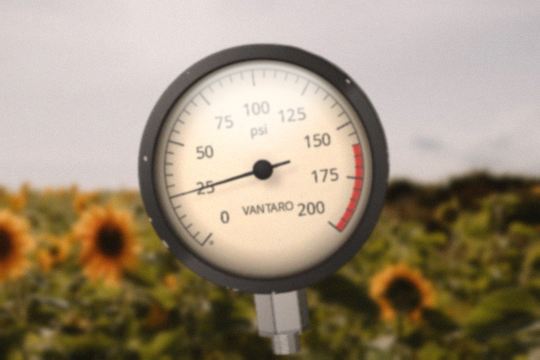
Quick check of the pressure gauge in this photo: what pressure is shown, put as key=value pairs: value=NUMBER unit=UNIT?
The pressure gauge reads value=25 unit=psi
